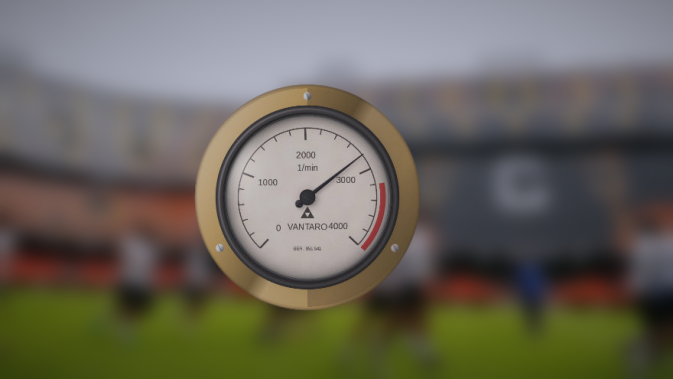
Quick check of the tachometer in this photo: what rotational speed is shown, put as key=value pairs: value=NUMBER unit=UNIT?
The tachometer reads value=2800 unit=rpm
